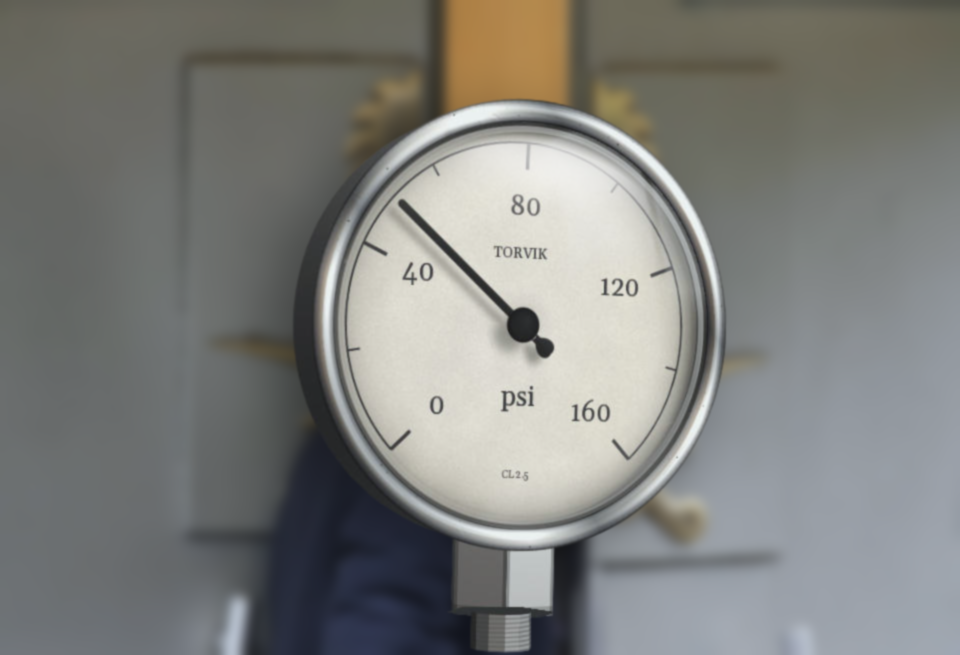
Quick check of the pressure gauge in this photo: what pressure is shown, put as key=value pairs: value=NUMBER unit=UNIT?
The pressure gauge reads value=50 unit=psi
